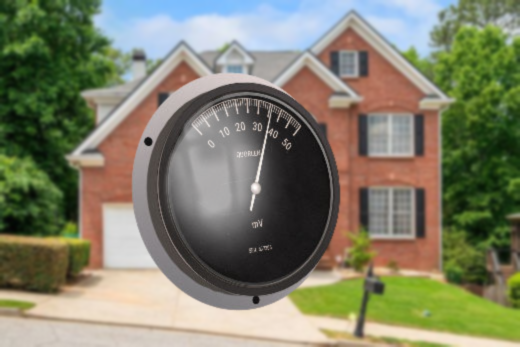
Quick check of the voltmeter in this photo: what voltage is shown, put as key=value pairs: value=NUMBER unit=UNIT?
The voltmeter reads value=35 unit=mV
